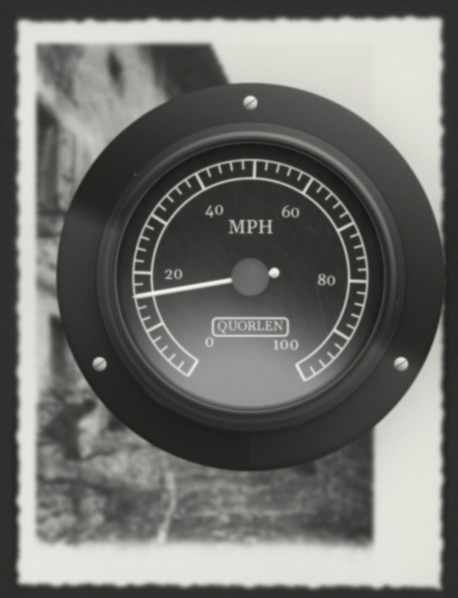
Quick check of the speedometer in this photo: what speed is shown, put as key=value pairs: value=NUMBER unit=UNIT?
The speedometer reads value=16 unit=mph
